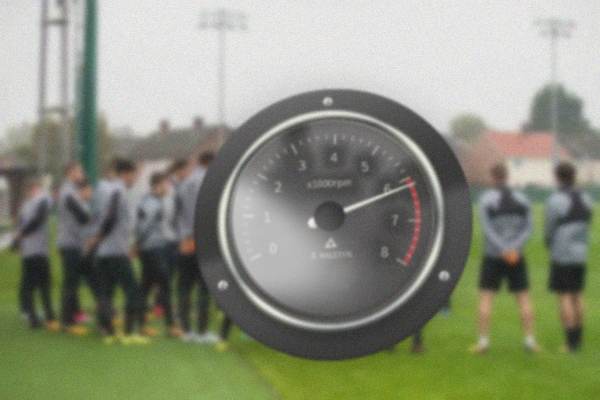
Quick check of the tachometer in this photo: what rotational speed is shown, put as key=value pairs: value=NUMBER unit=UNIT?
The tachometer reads value=6200 unit=rpm
